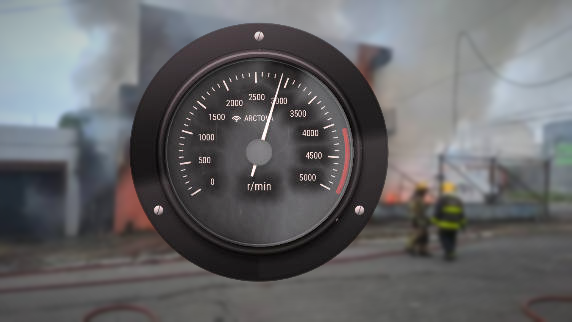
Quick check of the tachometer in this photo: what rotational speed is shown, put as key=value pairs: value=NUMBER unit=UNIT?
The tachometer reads value=2900 unit=rpm
